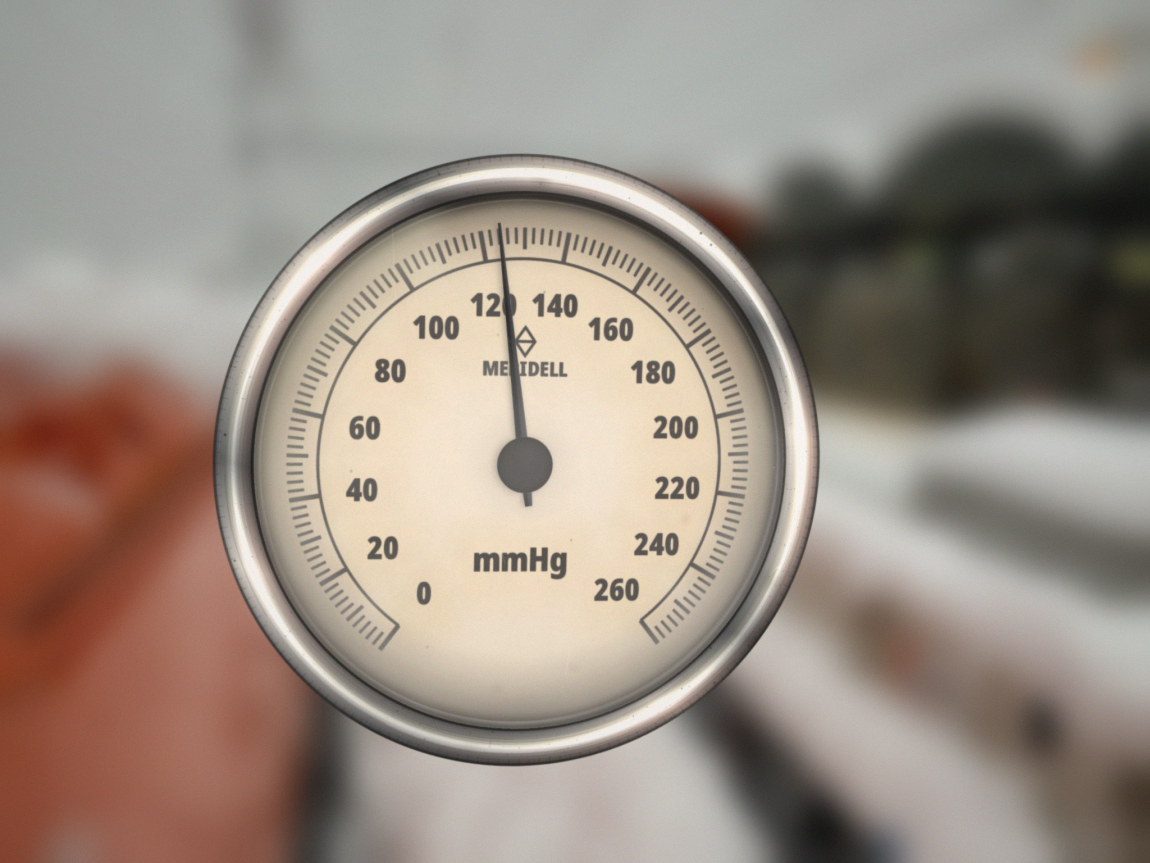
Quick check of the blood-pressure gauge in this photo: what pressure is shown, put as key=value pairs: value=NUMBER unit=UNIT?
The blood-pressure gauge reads value=124 unit=mmHg
